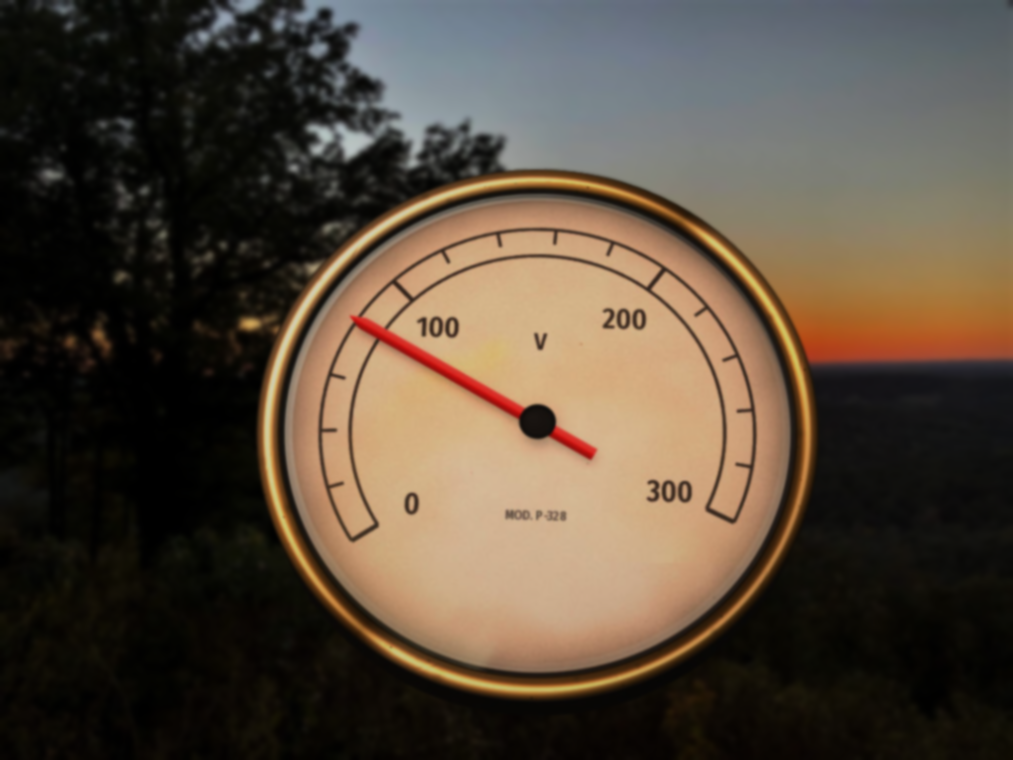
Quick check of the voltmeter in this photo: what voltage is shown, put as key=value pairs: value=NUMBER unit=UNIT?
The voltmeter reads value=80 unit=V
